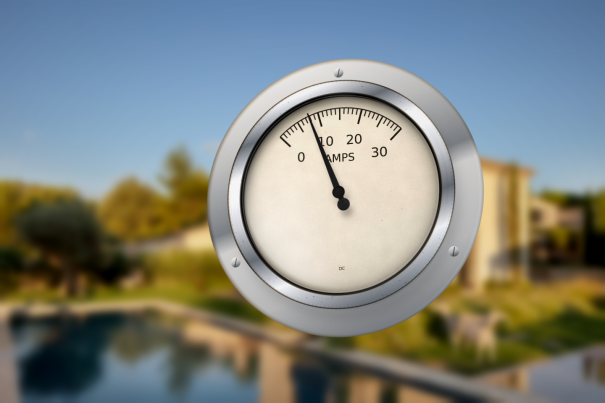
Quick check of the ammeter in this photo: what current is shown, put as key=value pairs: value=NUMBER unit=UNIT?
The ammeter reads value=8 unit=A
